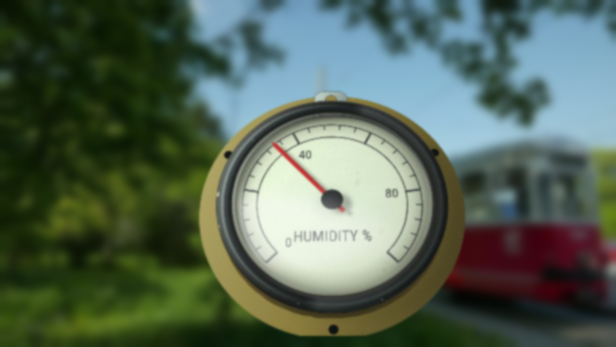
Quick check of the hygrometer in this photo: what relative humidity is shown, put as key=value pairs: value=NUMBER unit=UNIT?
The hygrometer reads value=34 unit=%
